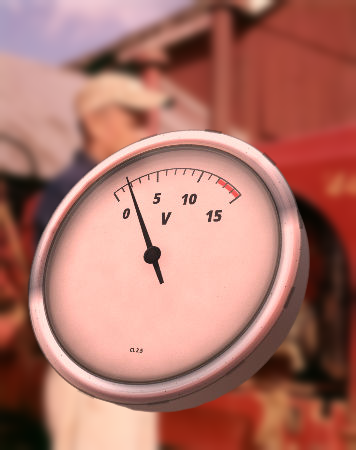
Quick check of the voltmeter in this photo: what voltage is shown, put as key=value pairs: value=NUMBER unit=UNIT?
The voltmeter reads value=2 unit=V
